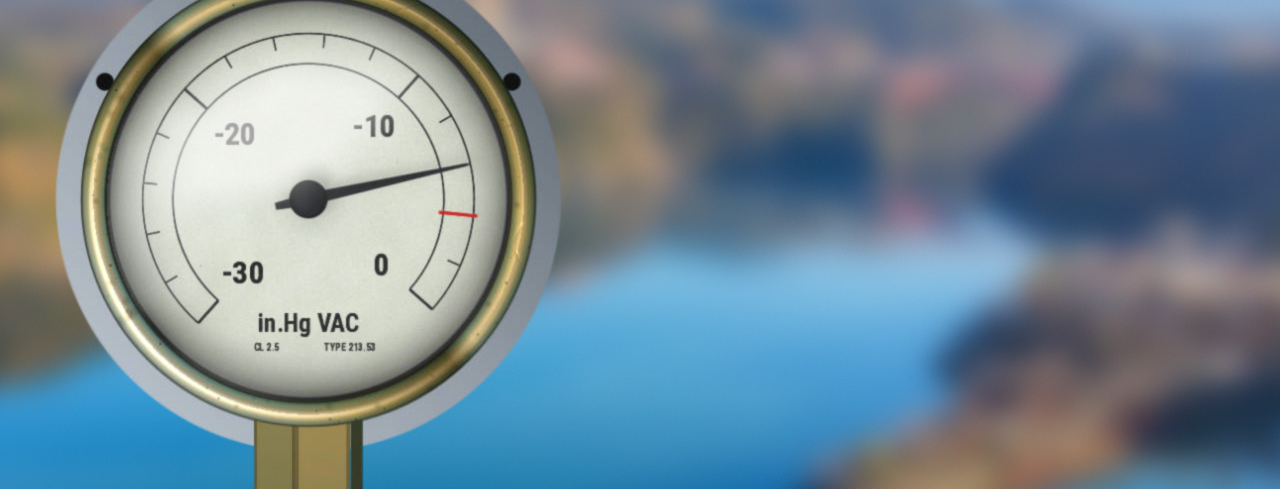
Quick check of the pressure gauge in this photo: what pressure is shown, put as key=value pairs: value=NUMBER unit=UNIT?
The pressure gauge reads value=-6 unit=inHg
